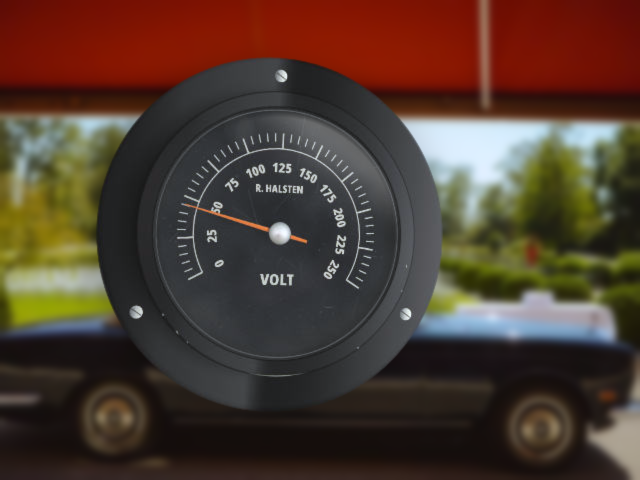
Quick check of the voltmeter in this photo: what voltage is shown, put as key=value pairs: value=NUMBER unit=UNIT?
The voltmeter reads value=45 unit=V
